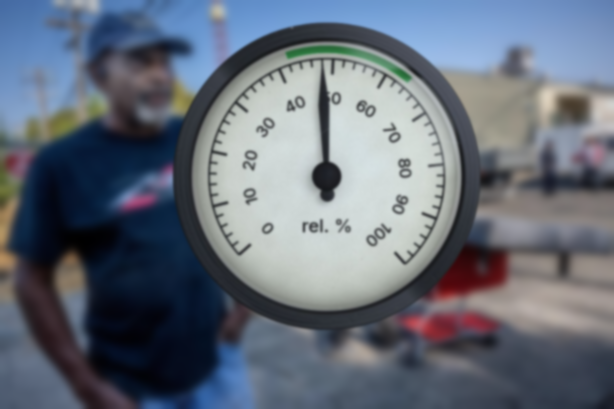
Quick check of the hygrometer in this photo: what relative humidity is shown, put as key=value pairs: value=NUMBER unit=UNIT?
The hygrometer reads value=48 unit=%
